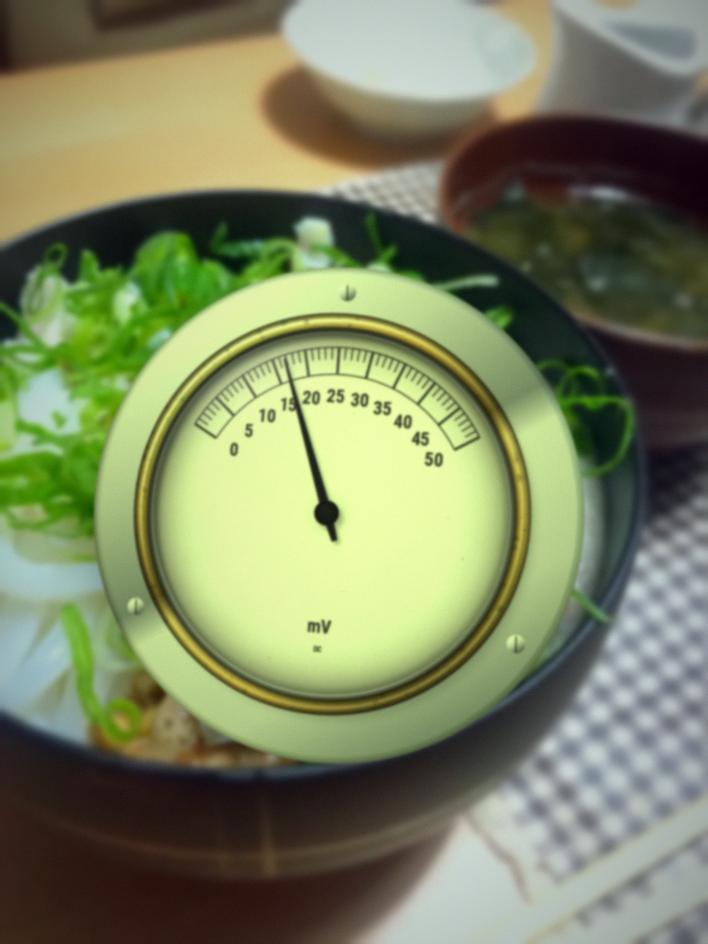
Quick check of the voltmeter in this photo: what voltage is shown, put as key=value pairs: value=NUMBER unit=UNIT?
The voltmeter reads value=17 unit=mV
